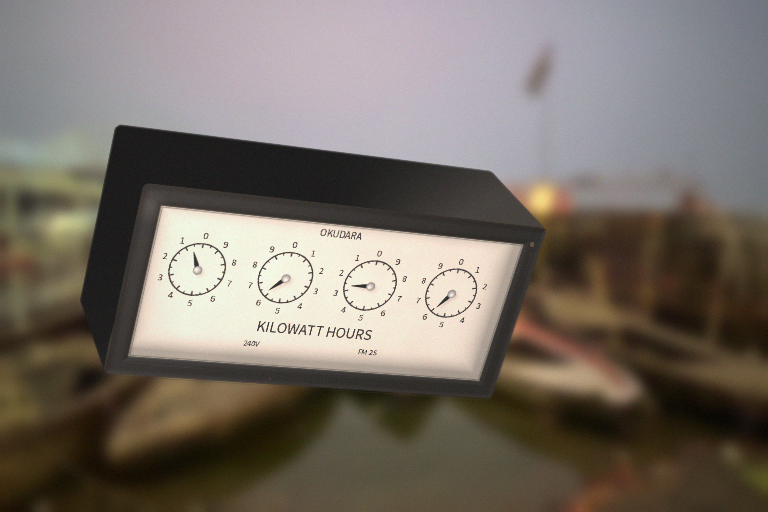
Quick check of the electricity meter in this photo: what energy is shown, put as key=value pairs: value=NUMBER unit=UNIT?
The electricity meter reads value=626 unit=kWh
